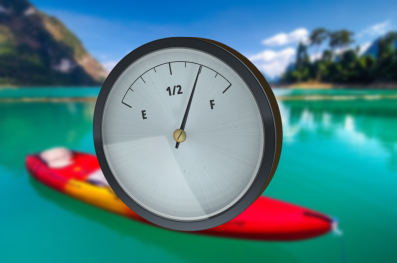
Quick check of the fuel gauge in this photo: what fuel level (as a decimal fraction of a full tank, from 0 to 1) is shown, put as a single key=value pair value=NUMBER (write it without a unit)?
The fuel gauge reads value=0.75
